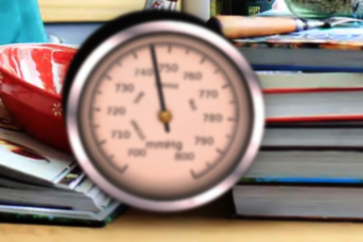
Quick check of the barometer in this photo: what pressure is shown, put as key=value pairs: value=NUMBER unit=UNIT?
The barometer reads value=745 unit=mmHg
